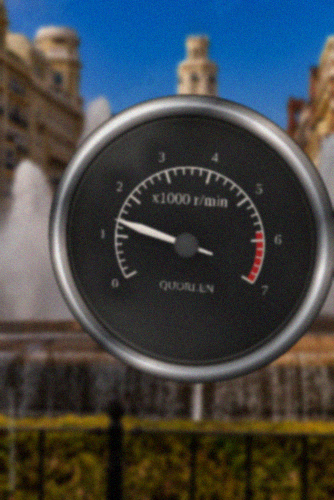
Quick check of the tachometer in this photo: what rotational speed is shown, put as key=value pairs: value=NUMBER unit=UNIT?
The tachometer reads value=1400 unit=rpm
